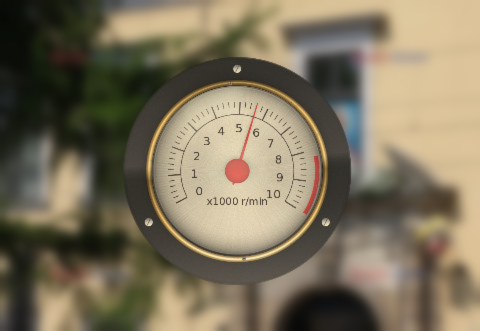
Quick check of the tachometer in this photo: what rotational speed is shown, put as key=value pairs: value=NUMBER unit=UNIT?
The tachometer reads value=5600 unit=rpm
